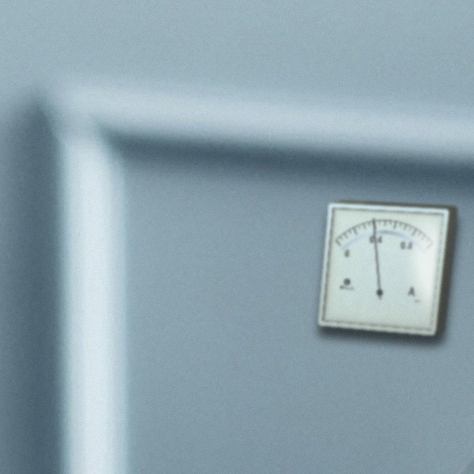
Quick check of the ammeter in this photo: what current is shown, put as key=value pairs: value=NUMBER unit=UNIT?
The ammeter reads value=0.4 unit=A
